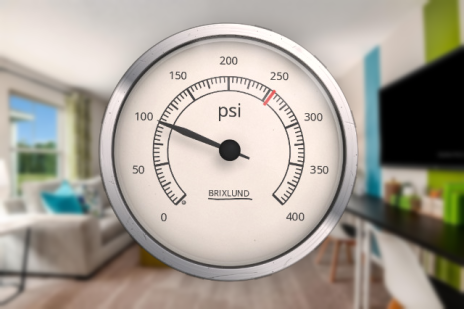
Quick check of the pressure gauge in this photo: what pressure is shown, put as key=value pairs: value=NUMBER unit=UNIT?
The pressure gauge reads value=100 unit=psi
